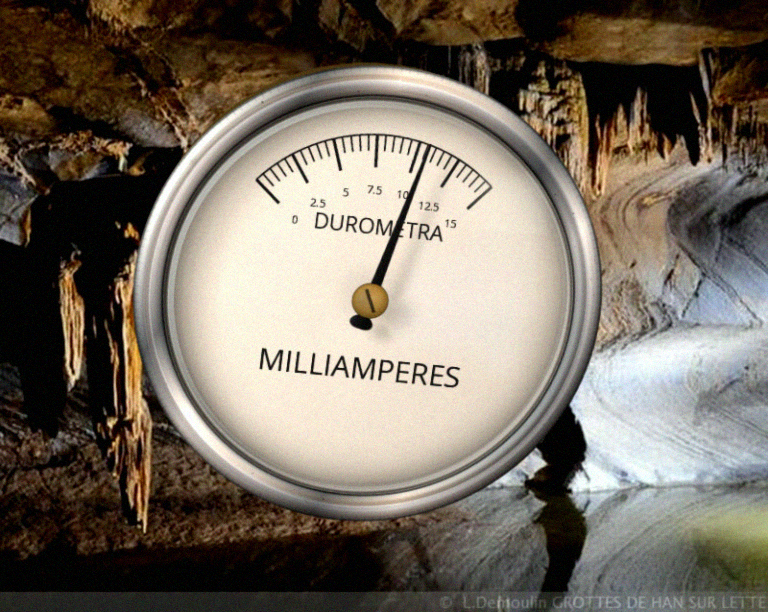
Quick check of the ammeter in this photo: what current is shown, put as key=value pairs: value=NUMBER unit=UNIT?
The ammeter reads value=10.5 unit=mA
